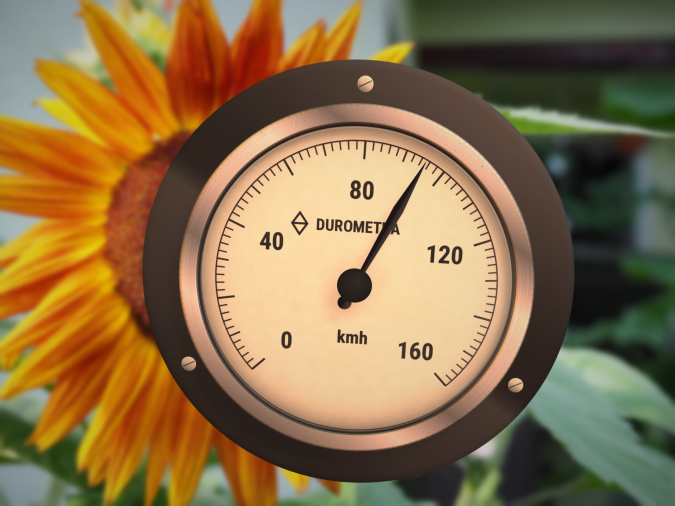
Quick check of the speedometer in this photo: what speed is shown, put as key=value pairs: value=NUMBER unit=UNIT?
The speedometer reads value=95 unit=km/h
